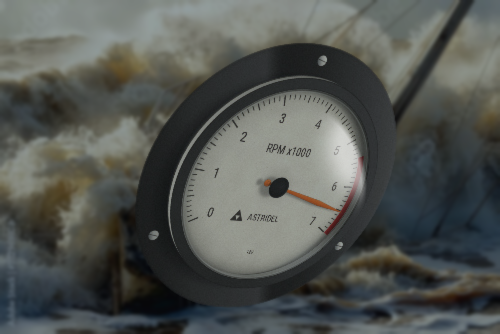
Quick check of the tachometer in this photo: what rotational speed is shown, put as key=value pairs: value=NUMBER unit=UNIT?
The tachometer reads value=6500 unit=rpm
